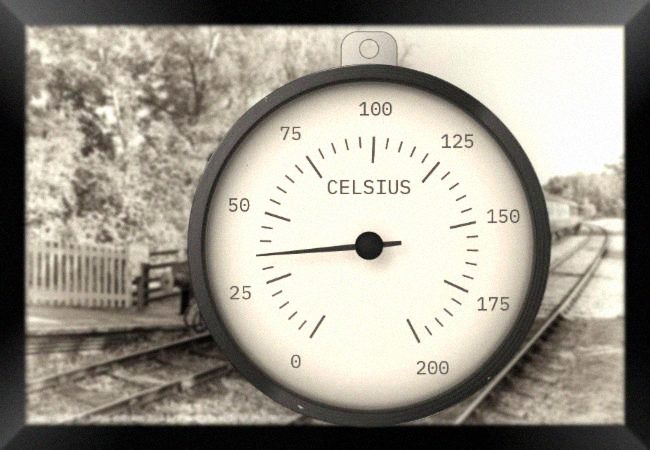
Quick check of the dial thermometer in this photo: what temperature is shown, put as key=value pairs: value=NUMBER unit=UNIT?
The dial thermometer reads value=35 unit=°C
